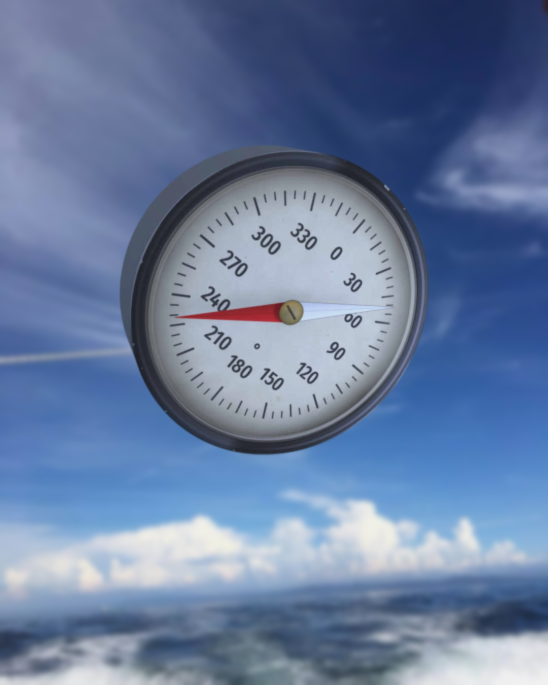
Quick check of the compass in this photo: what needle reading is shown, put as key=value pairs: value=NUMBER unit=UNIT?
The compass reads value=230 unit=°
